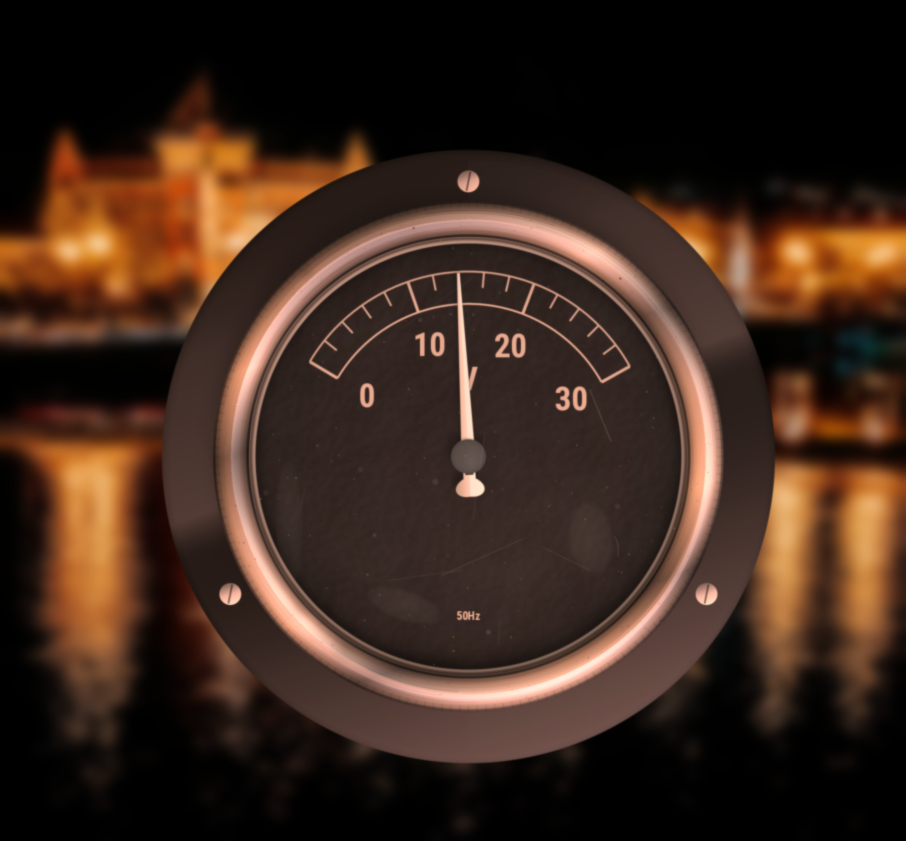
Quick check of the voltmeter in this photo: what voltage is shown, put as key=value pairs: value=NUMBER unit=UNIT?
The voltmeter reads value=14 unit=V
